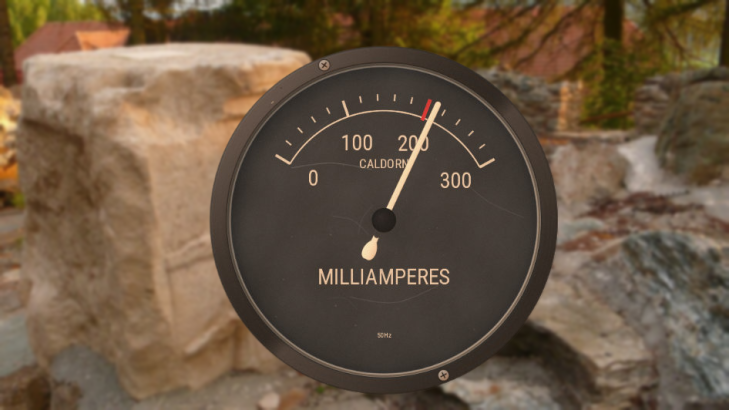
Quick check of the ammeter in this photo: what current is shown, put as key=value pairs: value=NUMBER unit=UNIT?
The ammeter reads value=210 unit=mA
